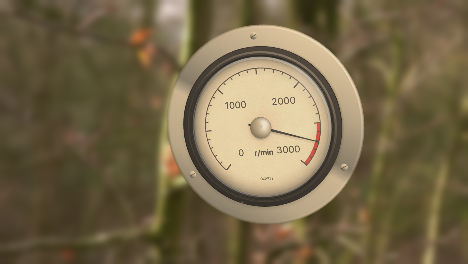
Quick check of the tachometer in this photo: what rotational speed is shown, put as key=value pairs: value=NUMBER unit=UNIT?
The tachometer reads value=2700 unit=rpm
